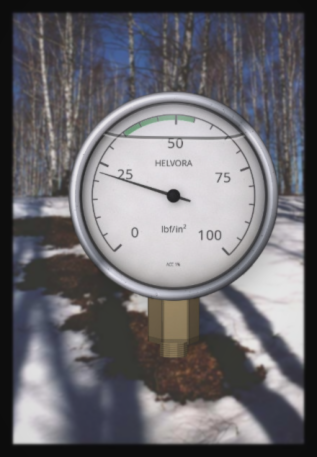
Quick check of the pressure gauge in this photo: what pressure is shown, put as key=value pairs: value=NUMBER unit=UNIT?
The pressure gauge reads value=22.5 unit=psi
